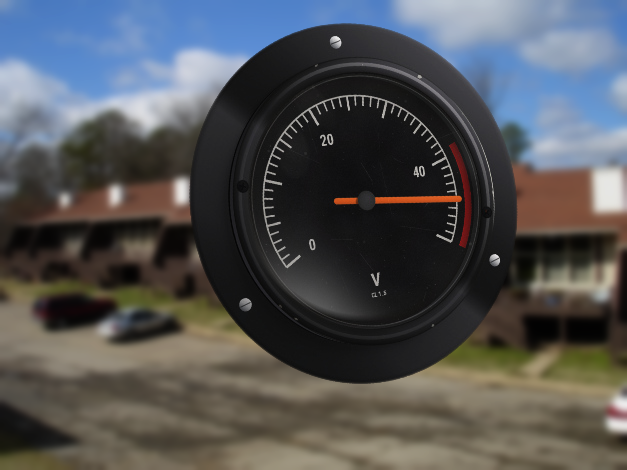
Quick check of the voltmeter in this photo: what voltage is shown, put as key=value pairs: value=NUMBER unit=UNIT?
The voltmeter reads value=45 unit=V
